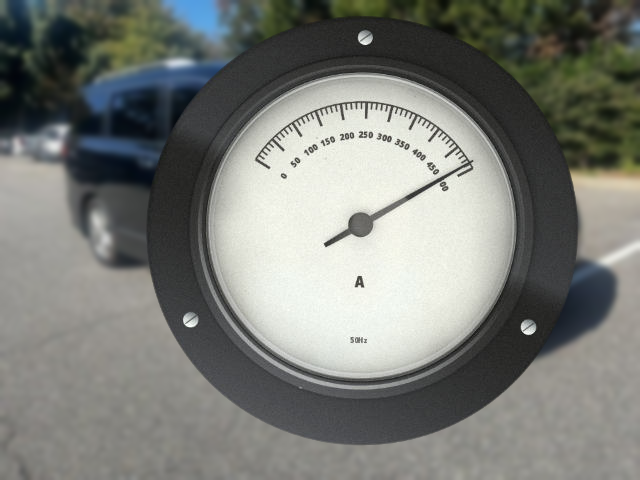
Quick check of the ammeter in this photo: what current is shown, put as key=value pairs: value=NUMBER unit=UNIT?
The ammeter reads value=490 unit=A
